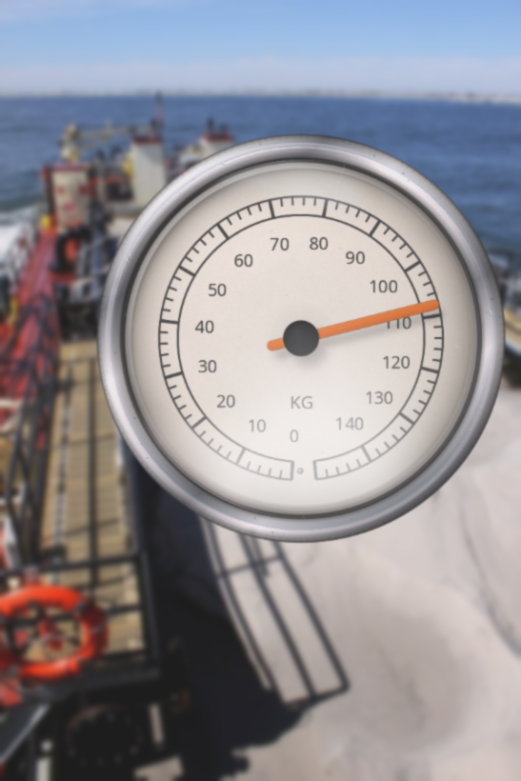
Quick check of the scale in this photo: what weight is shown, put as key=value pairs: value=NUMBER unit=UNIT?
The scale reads value=108 unit=kg
